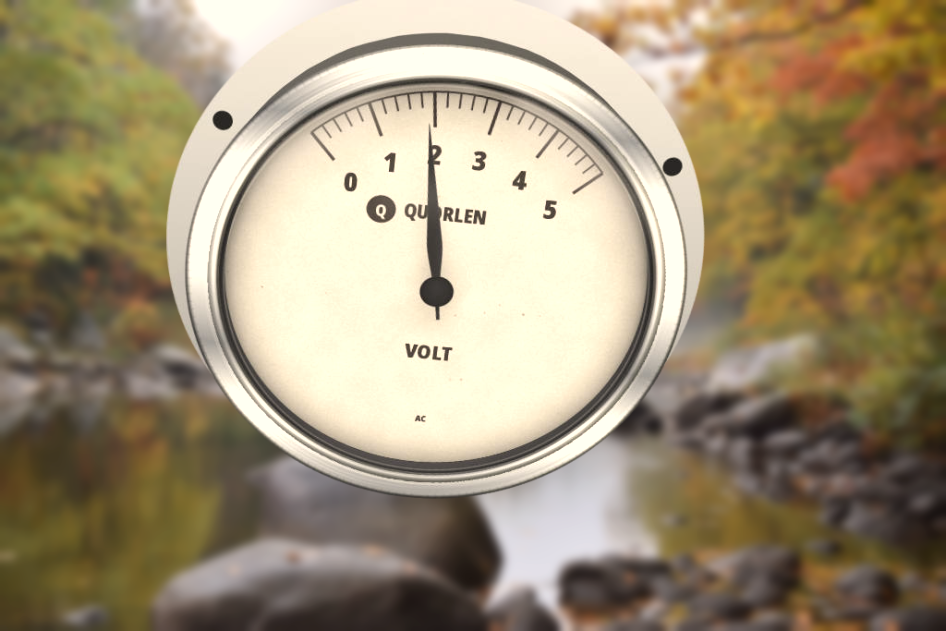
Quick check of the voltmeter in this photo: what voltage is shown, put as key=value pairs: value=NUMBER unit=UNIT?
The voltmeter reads value=1.9 unit=V
